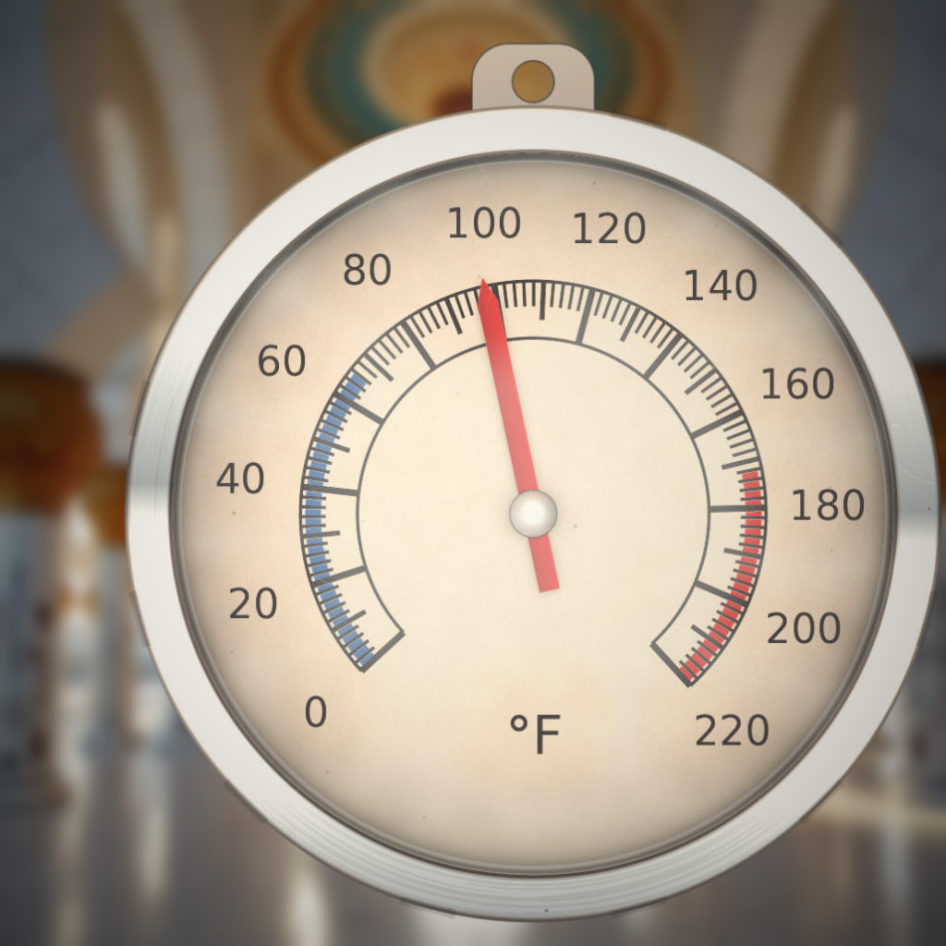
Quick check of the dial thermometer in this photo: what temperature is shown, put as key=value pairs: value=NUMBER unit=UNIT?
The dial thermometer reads value=98 unit=°F
